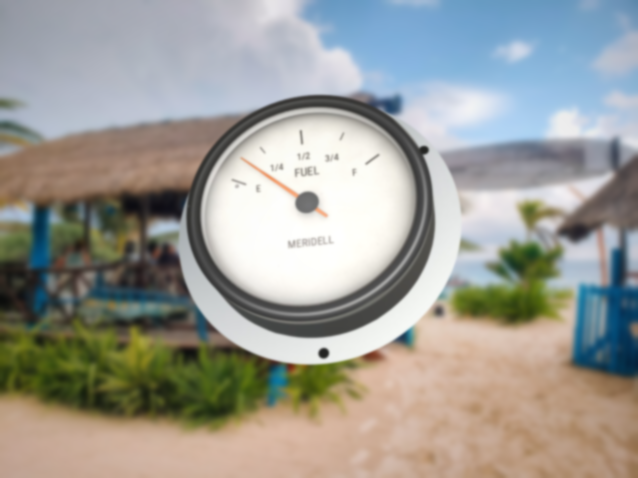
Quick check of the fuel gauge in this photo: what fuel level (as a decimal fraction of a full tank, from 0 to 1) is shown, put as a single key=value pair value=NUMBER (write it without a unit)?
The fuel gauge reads value=0.125
